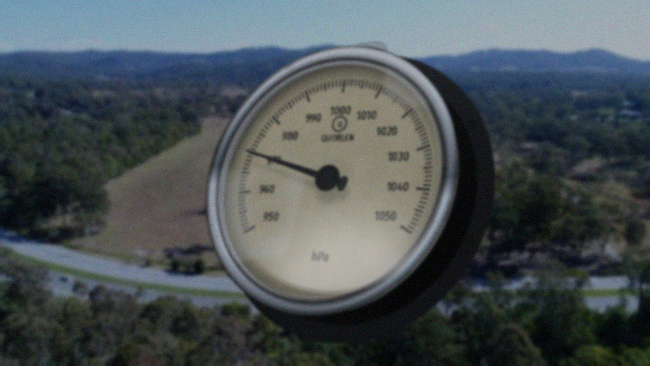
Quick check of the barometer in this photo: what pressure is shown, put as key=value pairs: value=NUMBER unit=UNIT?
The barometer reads value=970 unit=hPa
